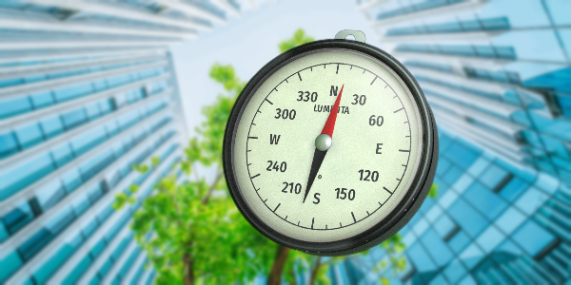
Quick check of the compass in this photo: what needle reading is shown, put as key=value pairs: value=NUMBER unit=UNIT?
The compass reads value=10 unit=°
